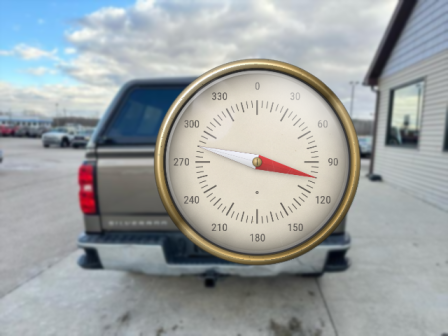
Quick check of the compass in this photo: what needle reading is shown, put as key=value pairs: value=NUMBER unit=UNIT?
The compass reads value=105 unit=°
